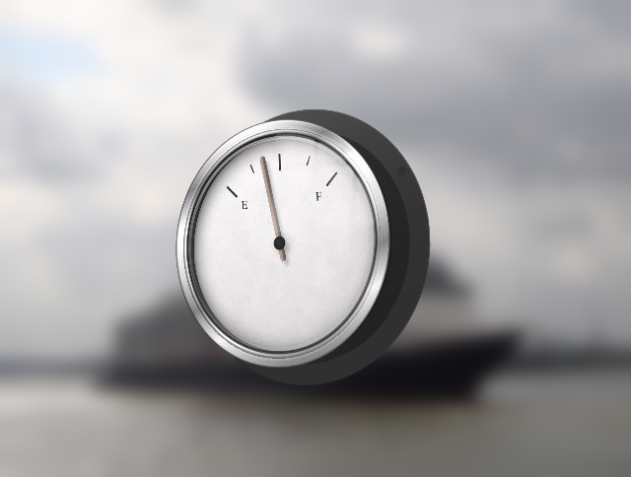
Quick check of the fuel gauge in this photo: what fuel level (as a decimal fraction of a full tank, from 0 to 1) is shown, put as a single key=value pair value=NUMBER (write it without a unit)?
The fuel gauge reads value=0.375
